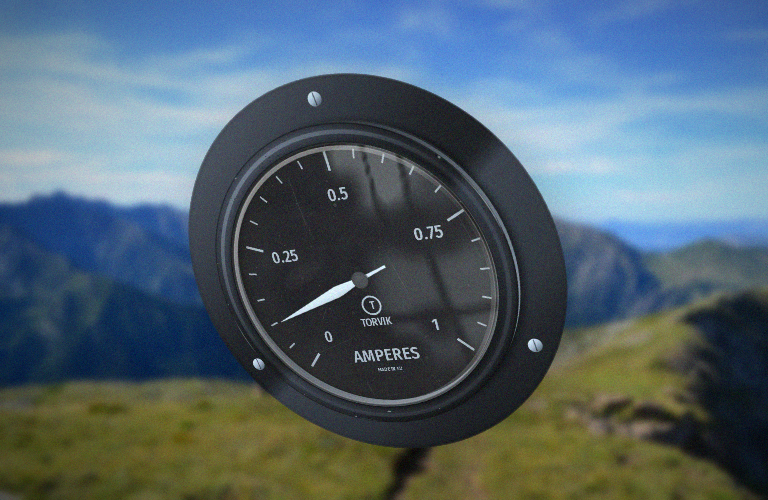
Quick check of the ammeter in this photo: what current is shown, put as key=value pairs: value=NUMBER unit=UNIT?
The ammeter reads value=0.1 unit=A
